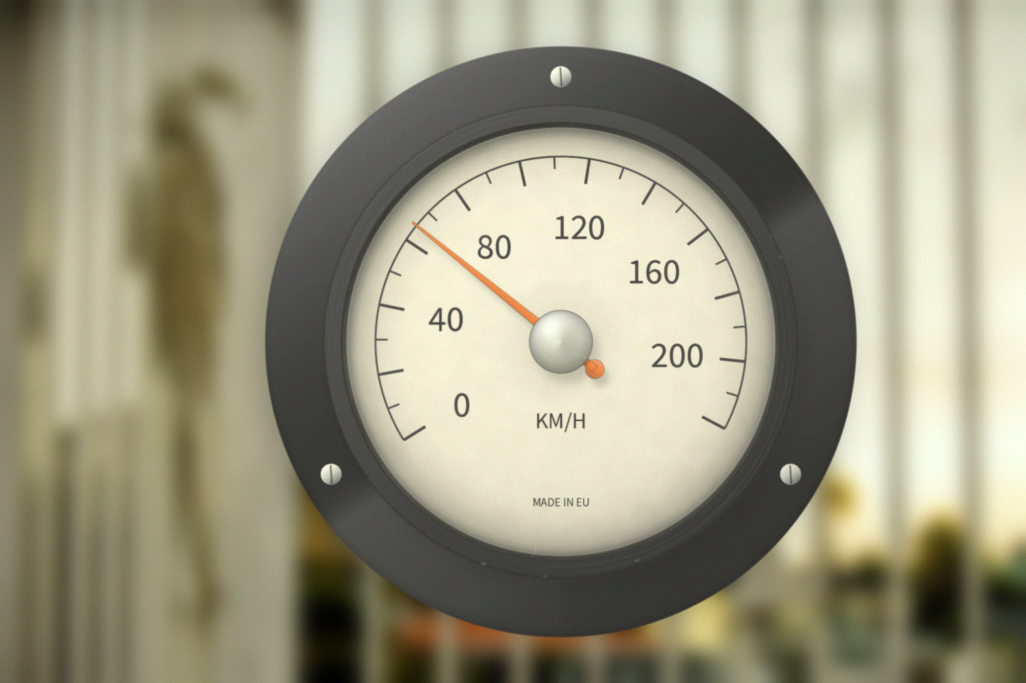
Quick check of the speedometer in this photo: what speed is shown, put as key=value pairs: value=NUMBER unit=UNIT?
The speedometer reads value=65 unit=km/h
